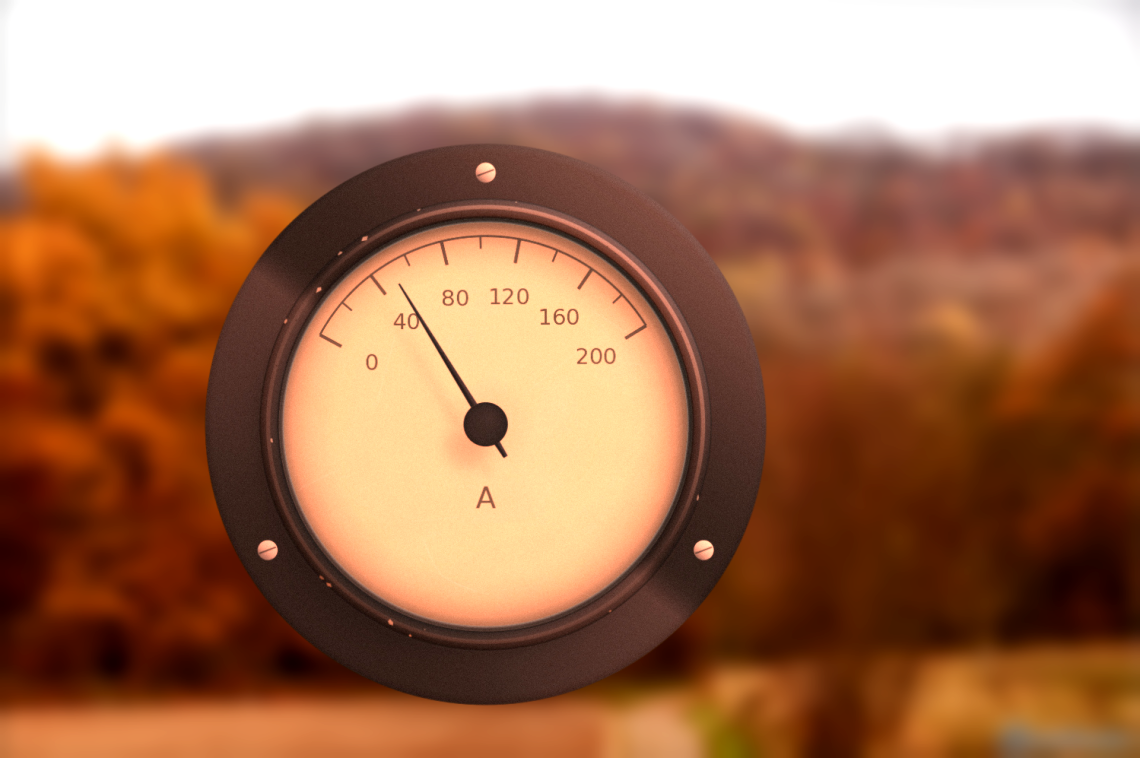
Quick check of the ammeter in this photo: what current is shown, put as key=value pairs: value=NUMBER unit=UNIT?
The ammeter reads value=50 unit=A
